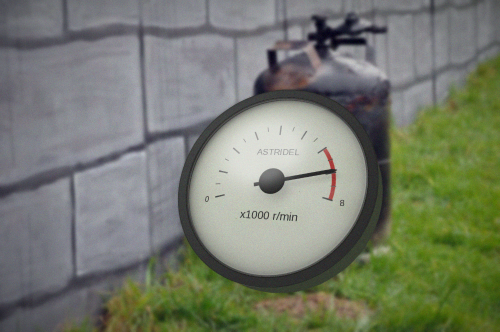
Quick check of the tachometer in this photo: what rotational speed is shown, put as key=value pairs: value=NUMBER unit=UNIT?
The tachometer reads value=7000 unit=rpm
